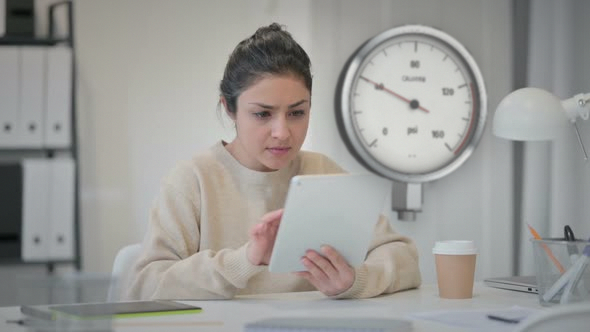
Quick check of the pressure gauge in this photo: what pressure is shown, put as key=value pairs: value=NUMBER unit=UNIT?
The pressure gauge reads value=40 unit=psi
